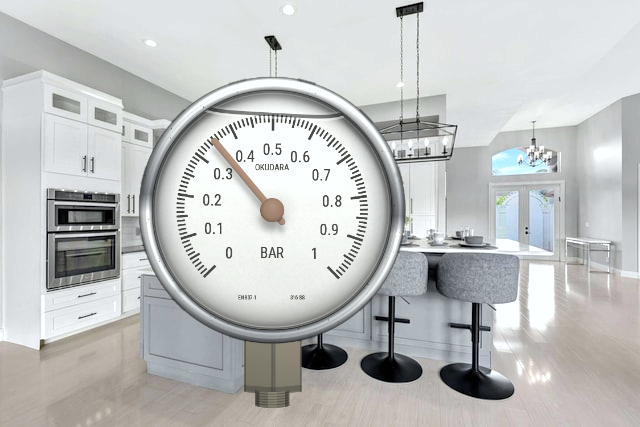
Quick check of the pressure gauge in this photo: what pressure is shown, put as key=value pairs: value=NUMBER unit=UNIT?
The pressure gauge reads value=0.35 unit=bar
